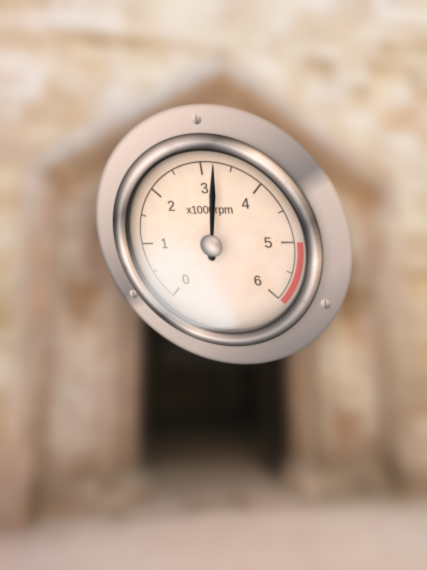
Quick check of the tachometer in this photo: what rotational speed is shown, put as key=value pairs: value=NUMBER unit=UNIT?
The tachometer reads value=3250 unit=rpm
